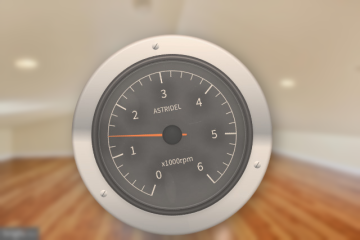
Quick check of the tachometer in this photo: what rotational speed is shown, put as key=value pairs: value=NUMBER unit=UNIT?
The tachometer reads value=1400 unit=rpm
